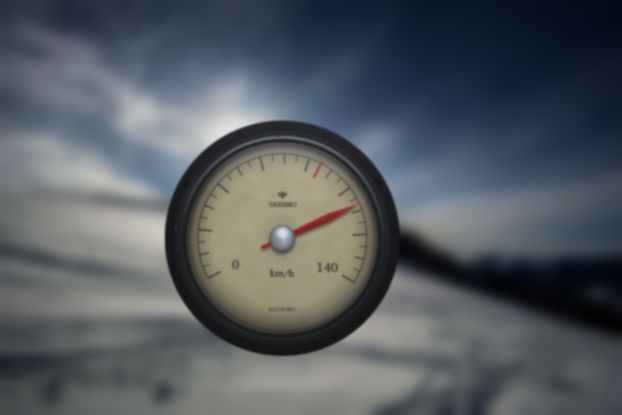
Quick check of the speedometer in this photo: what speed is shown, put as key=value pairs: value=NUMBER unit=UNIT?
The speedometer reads value=107.5 unit=km/h
